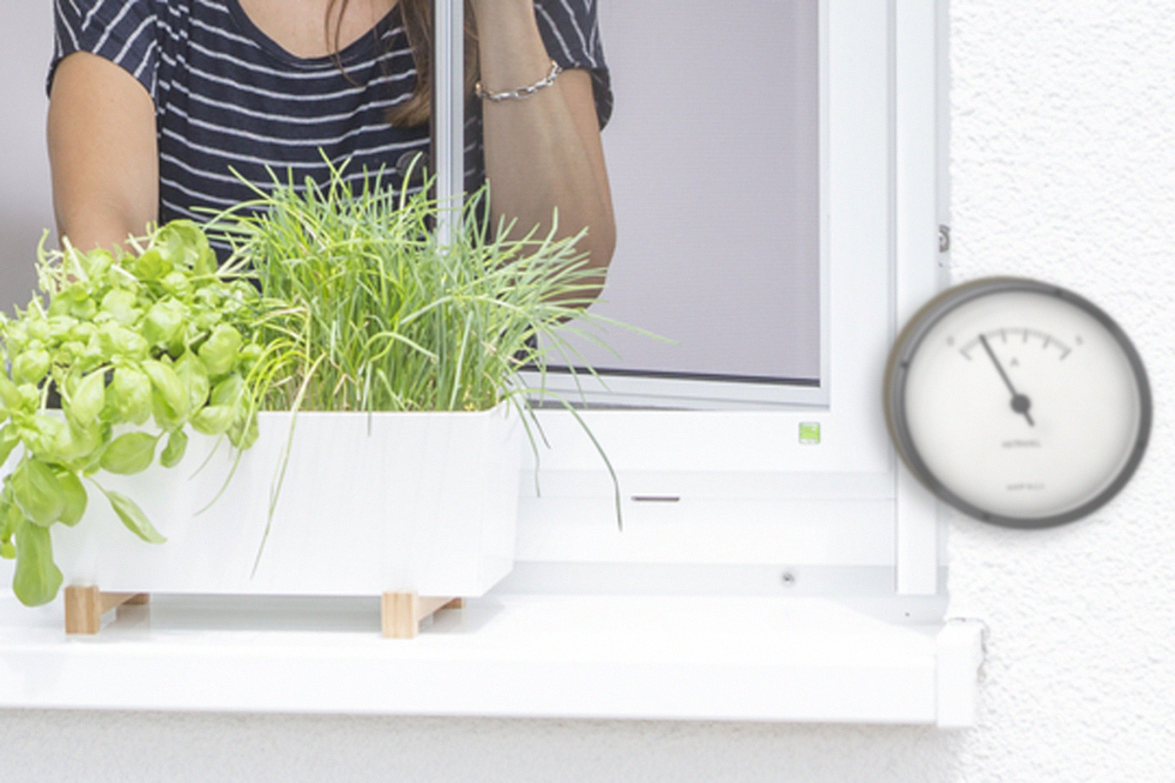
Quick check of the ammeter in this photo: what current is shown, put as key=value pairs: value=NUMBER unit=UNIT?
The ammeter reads value=1 unit=A
